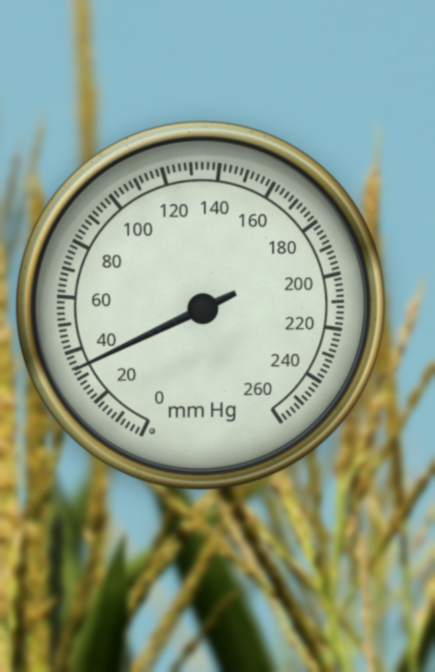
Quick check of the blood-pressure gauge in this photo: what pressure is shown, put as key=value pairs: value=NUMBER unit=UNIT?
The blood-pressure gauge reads value=34 unit=mmHg
